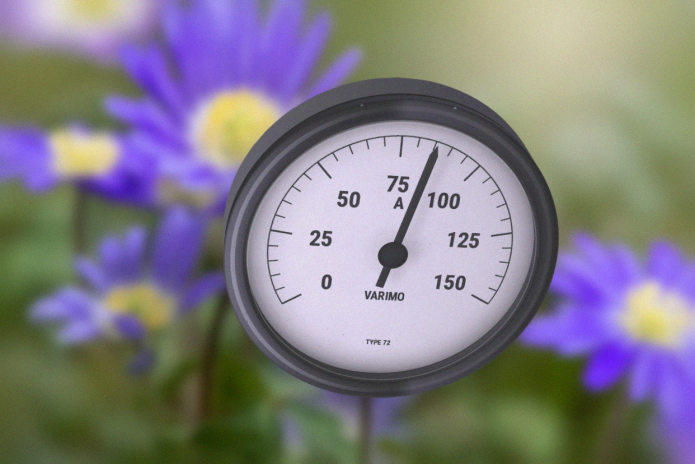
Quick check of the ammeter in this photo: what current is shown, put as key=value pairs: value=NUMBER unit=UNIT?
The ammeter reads value=85 unit=A
